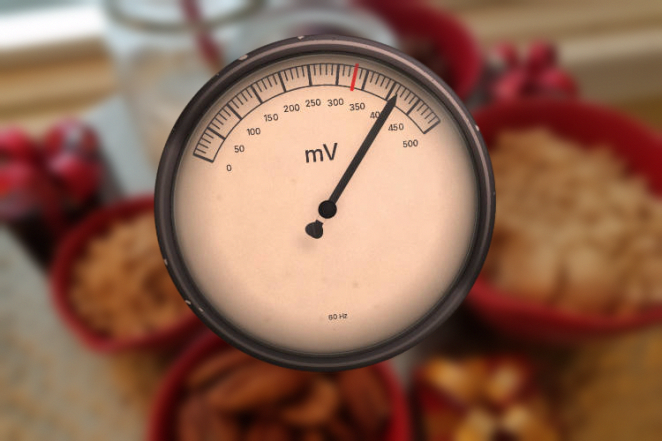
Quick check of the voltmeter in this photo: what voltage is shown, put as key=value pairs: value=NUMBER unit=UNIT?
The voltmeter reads value=410 unit=mV
